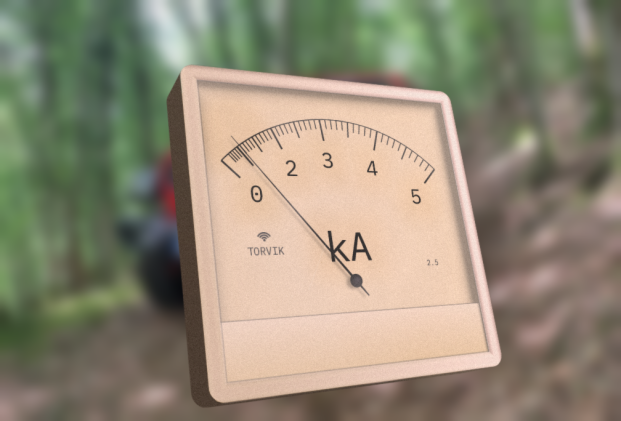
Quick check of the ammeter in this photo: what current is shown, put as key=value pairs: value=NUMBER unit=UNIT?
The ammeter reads value=1 unit=kA
